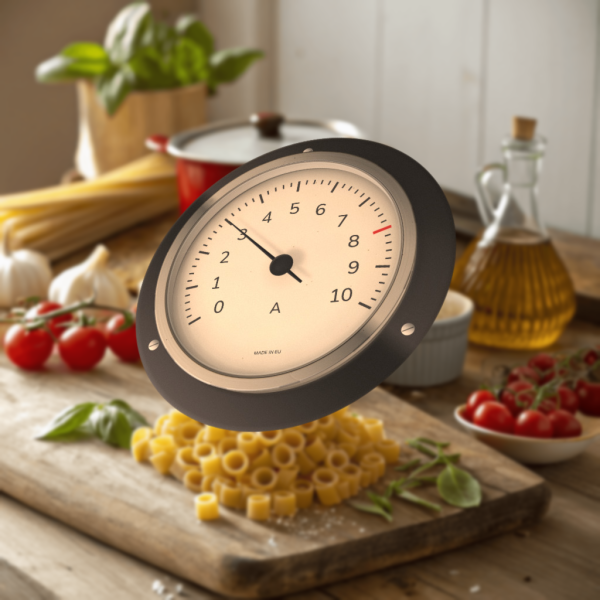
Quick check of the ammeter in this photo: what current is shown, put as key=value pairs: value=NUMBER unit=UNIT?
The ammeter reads value=3 unit=A
